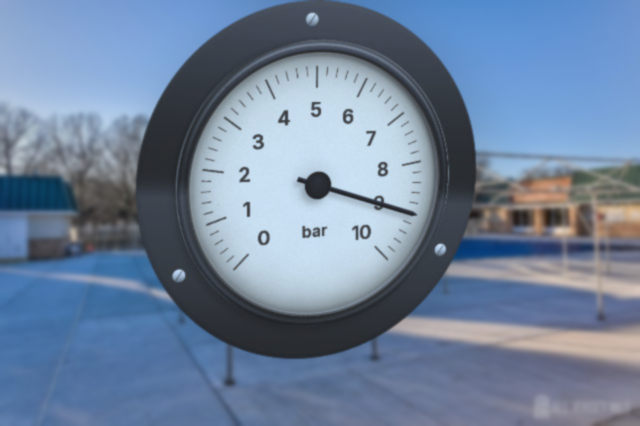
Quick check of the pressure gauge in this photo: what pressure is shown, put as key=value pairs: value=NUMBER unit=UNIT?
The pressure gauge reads value=9 unit=bar
